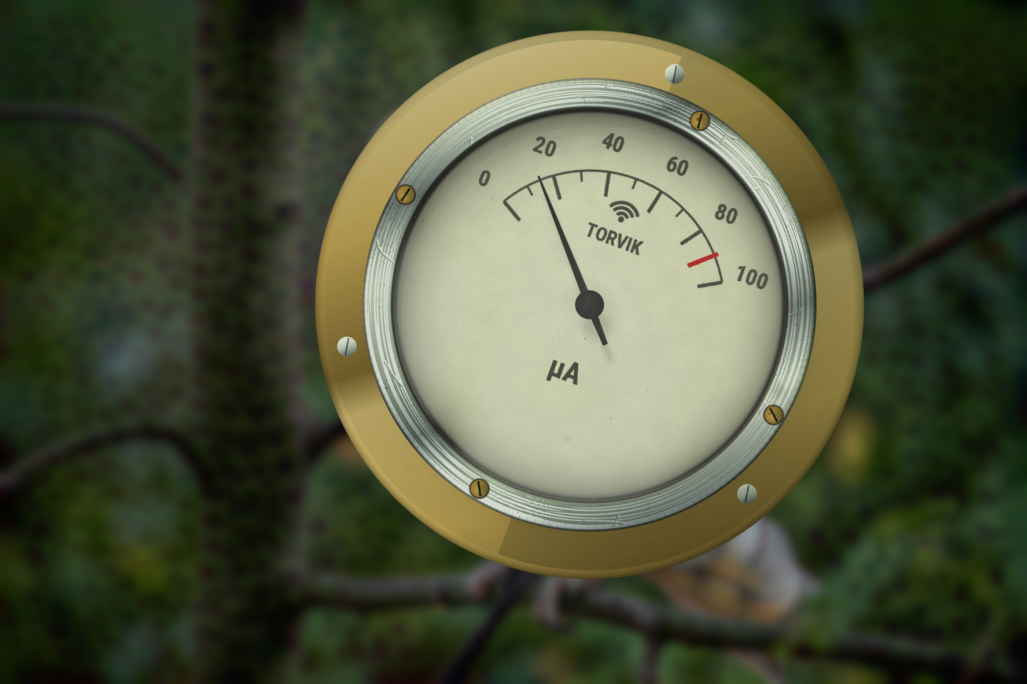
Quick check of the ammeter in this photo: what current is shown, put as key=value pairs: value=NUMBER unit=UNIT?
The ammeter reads value=15 unit=µA
